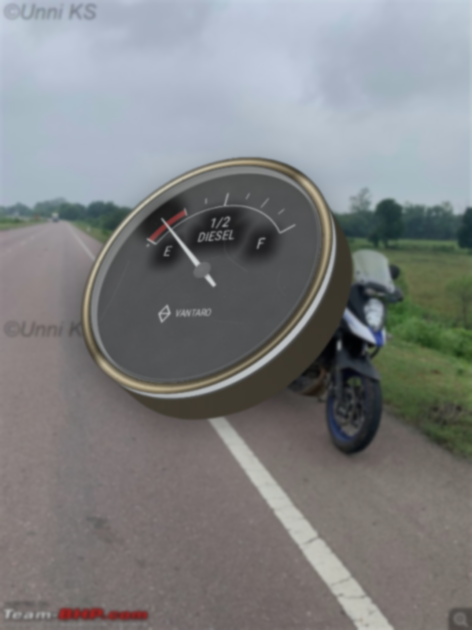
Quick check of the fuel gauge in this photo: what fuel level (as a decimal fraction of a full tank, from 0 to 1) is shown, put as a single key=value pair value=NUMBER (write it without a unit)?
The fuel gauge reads value=0.125
